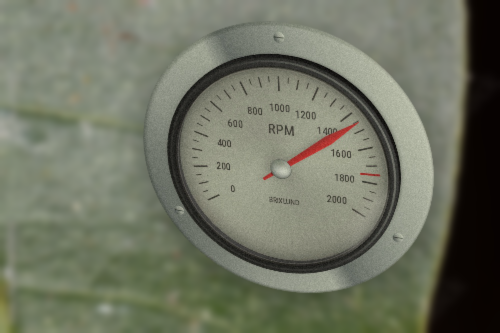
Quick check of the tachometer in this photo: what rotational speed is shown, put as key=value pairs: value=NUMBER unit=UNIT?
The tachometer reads value=1450 unit=rpm
